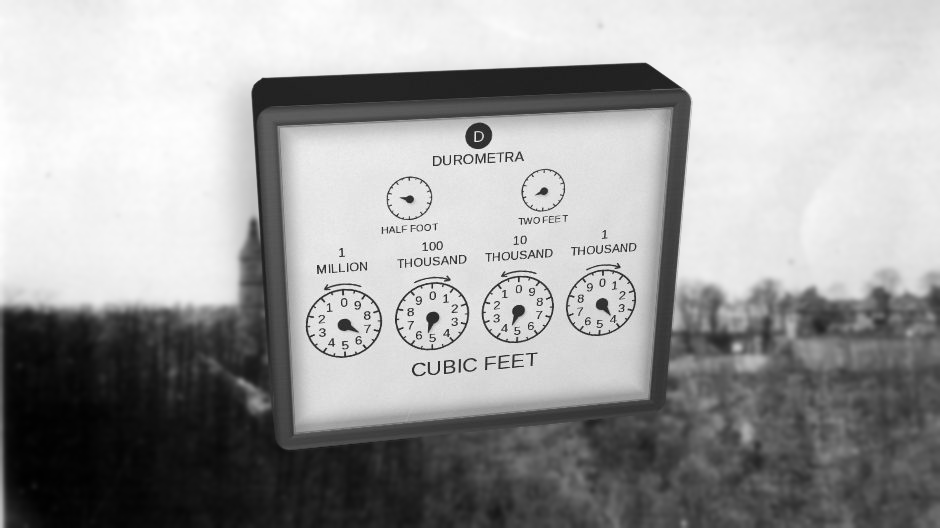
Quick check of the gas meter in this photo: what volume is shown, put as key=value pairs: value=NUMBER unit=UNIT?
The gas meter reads value=654400 unit=ft³
